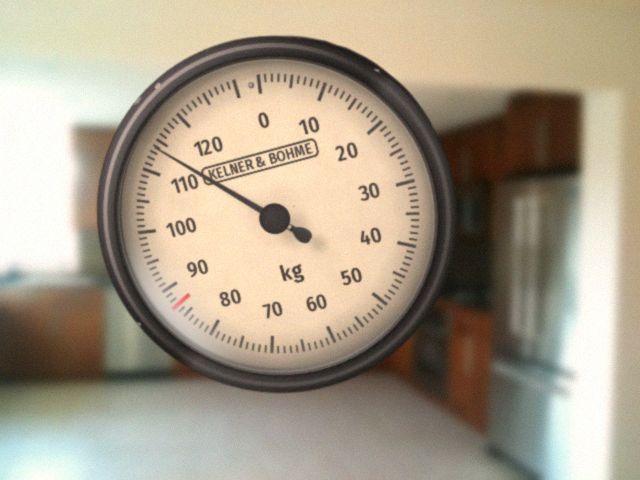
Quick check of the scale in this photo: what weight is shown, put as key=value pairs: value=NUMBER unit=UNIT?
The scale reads value=114 unit=kg
